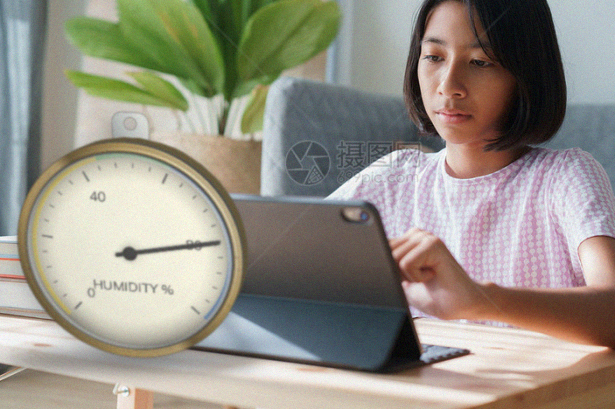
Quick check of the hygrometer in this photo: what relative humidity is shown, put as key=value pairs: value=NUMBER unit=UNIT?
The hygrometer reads value=80 unit=%
